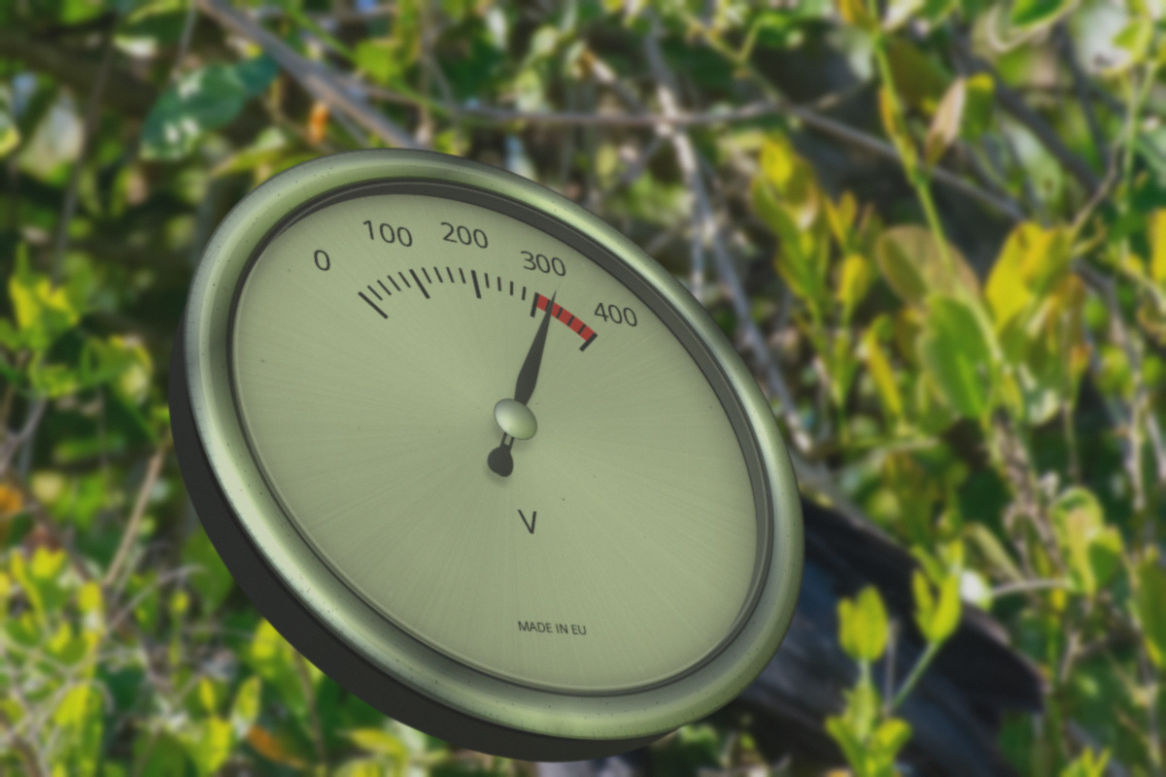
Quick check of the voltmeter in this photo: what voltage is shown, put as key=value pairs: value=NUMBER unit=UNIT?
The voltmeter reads value=320 unit=V
